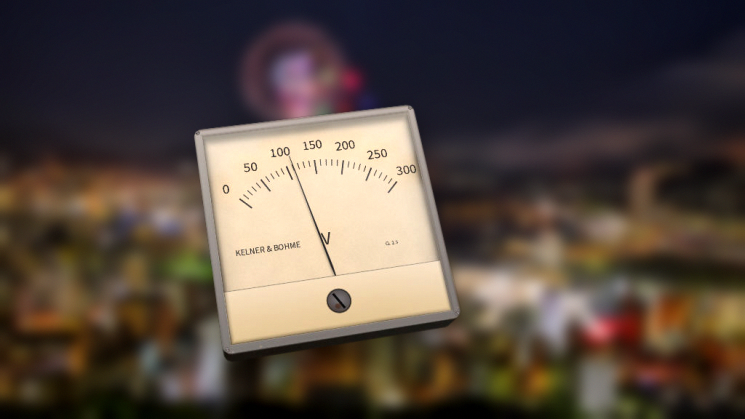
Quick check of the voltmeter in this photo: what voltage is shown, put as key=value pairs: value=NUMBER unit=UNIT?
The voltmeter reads value=110 unit=V
